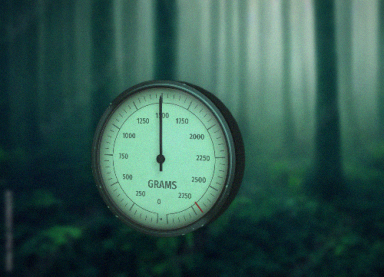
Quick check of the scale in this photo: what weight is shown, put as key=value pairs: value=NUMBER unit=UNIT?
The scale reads value=1500 unit=g
